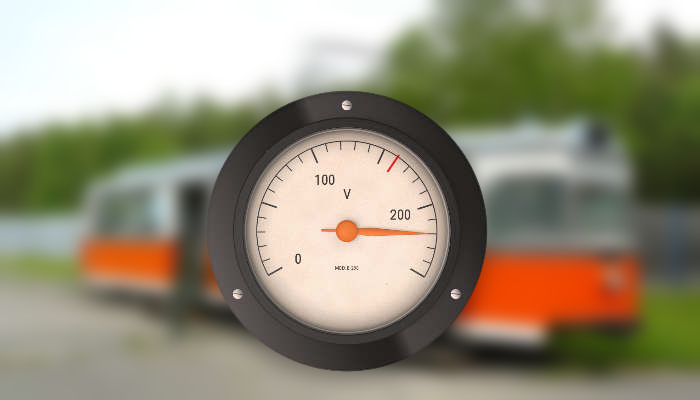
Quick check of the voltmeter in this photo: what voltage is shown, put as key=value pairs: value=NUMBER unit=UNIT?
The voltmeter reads value=220 unit=V
